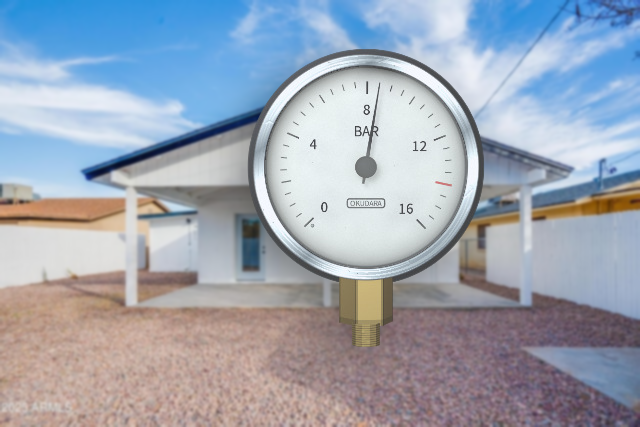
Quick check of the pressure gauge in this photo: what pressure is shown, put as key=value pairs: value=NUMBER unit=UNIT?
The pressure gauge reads value=8.5 unit=bar
